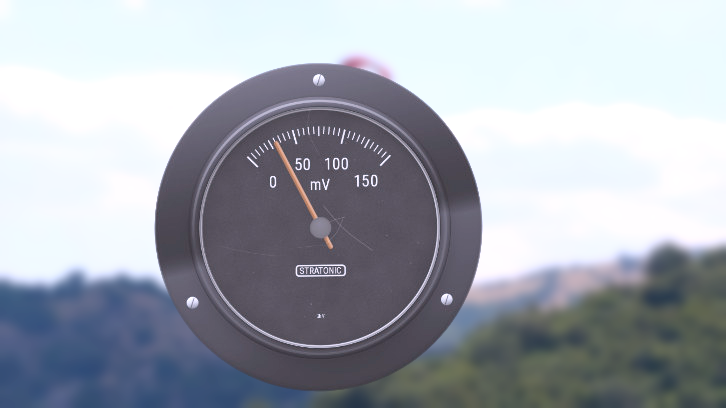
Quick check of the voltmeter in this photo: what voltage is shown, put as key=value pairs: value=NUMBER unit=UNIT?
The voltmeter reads value=30 unit=mV
